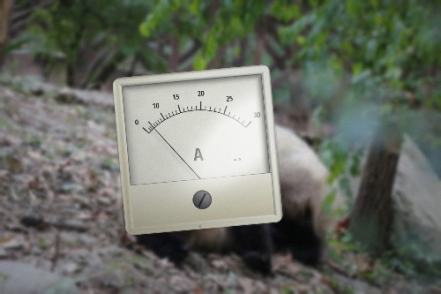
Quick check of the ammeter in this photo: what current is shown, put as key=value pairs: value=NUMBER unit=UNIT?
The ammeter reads value=5 unit=A
